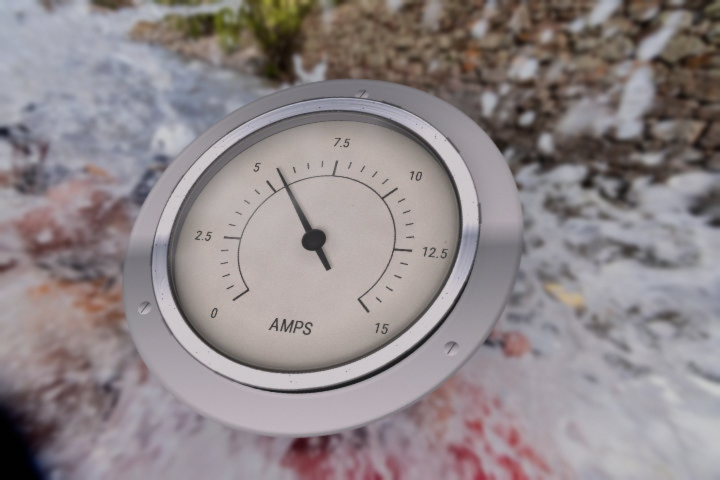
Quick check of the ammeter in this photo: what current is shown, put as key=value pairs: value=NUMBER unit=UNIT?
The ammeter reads value=5.5 unit=A
